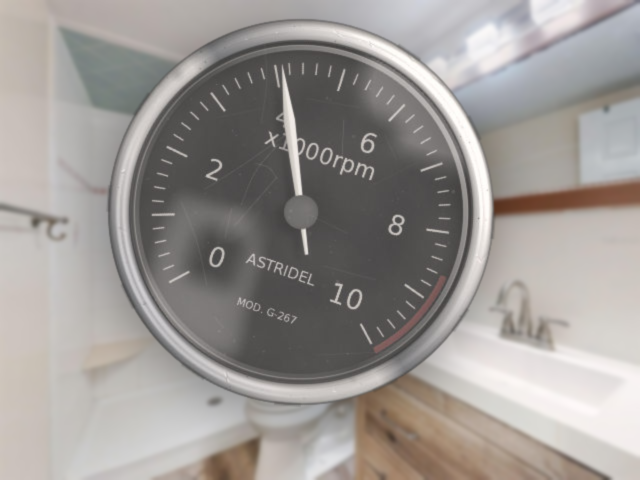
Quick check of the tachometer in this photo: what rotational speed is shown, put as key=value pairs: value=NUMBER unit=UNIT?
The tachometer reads value=4100 unit=rpm
